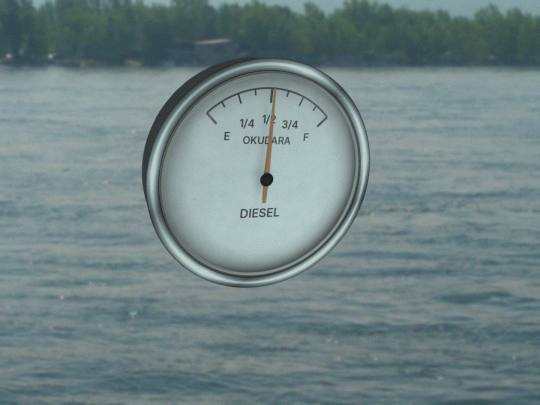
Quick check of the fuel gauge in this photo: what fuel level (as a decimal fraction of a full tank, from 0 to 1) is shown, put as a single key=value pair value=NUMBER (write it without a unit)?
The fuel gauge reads value=0.5
